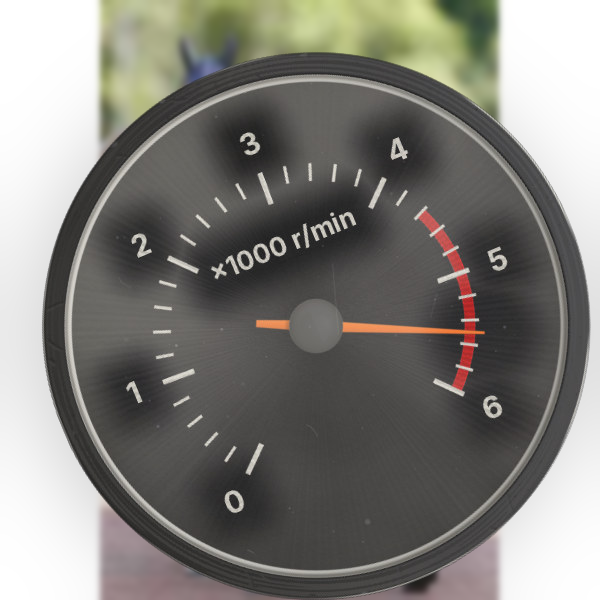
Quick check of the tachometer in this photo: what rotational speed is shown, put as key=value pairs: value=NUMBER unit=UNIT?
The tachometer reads value=5500 unit=rpm
